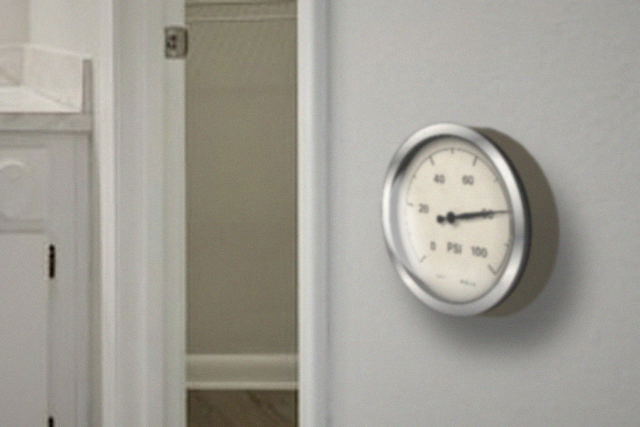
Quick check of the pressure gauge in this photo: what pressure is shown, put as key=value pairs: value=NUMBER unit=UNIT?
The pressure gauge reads value=80 unit=psi
